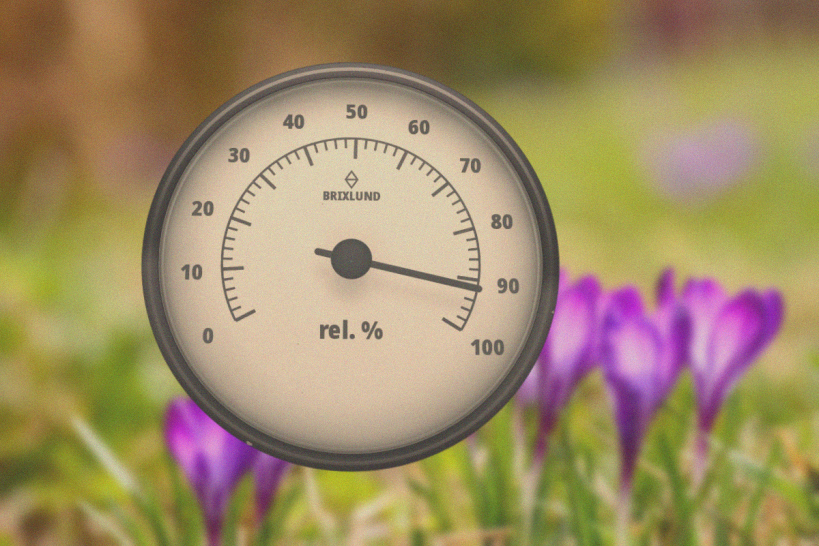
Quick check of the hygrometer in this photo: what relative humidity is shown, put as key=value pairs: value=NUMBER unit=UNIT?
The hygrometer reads value=92 unit=%
